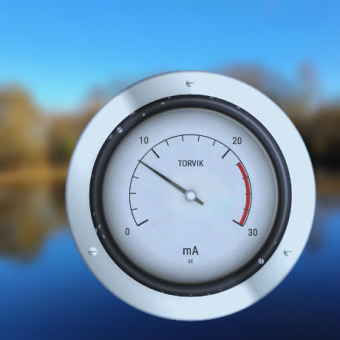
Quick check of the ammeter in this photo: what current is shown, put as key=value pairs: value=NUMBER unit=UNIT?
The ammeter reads value=8 unit=mA
